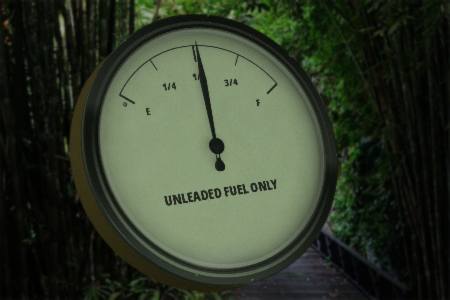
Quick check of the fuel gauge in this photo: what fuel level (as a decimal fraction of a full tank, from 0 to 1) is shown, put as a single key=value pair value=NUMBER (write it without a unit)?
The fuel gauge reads value=0.5
